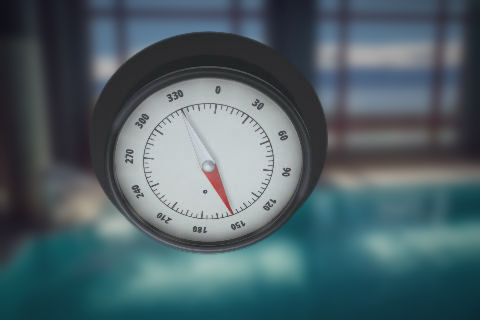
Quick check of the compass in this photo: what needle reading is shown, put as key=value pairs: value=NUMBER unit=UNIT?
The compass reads value=150 unit=°
